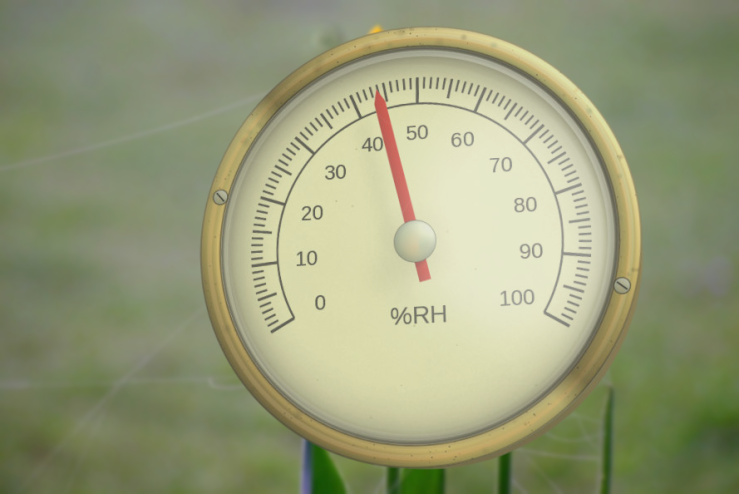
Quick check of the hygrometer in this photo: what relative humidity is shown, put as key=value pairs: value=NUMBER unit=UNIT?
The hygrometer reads value=44 unit=%
